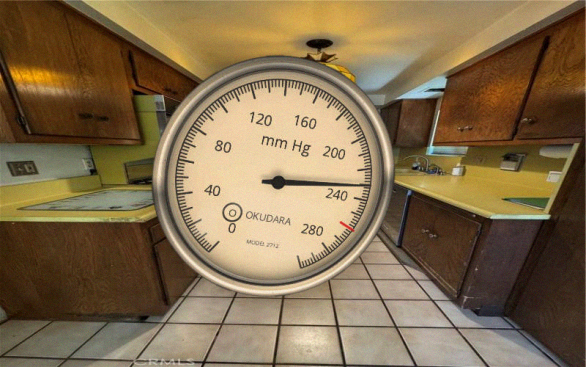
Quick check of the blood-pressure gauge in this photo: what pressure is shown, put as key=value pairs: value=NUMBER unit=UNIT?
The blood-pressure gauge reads value=230 unit=mmHg
